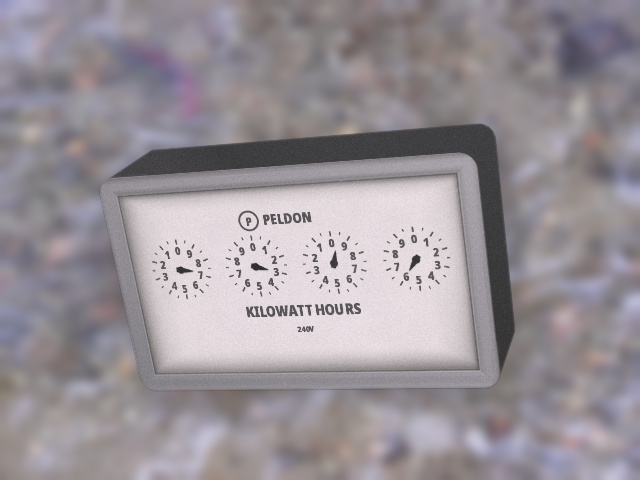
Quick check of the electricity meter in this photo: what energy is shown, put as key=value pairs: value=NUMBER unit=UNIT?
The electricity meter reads value=7296 unit=kWh
